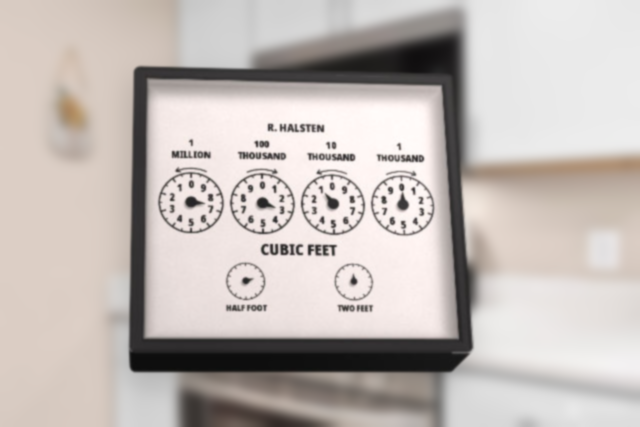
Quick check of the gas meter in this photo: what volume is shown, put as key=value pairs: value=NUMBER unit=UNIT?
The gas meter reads value=731000 unit=ft³
